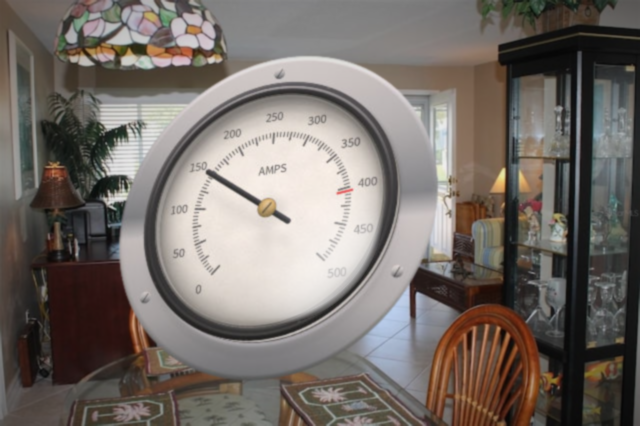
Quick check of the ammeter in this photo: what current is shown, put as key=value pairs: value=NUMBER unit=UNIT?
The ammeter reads value=150 unit=A
